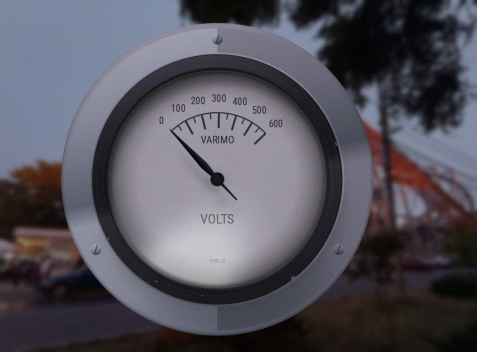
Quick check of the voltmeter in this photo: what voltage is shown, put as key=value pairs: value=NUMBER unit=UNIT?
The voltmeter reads value=0 unit=V
